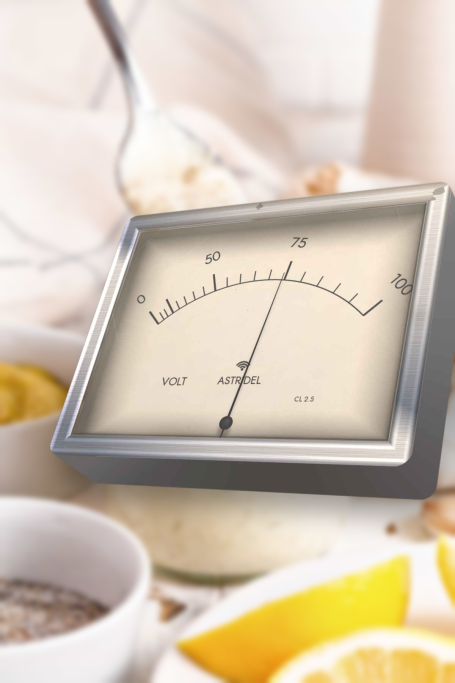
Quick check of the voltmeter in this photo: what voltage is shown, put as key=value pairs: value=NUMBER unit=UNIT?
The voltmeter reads value=75 unit=V
